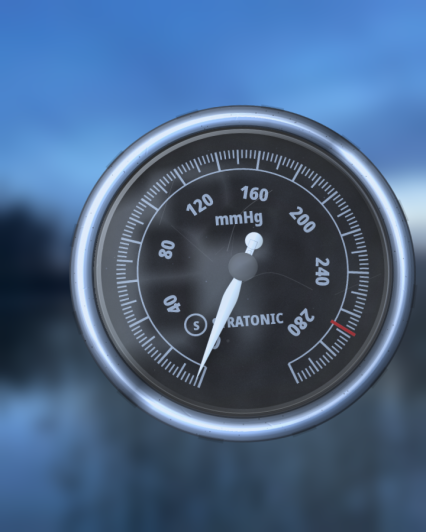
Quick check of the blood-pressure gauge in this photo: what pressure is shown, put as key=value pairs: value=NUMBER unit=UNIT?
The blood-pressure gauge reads value=2 unit=mmHg
